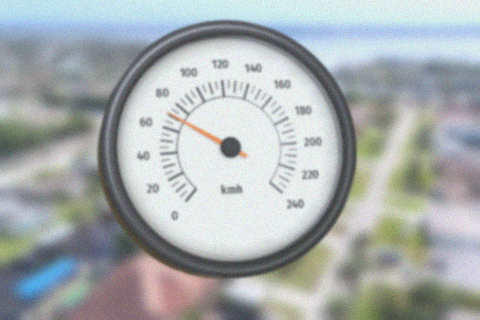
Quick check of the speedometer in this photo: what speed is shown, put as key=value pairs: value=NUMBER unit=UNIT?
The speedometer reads value=70 unit=km/h
